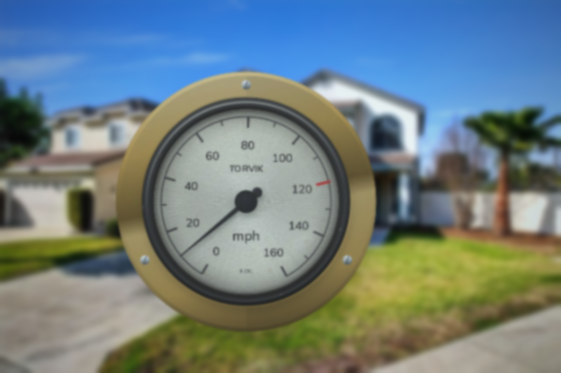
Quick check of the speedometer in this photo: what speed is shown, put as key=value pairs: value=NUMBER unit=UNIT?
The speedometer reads value=10 unit=mph
